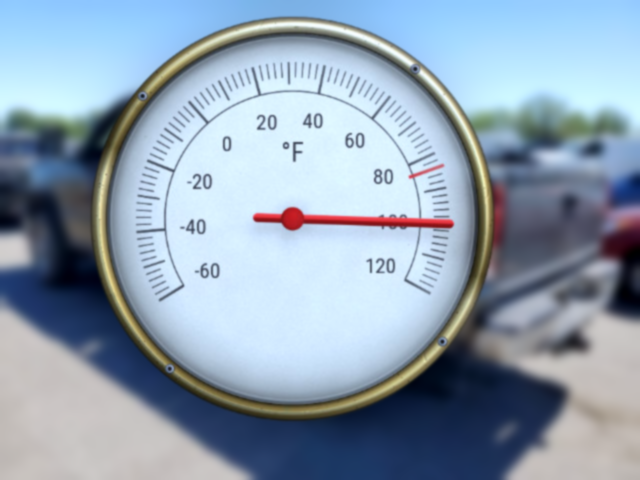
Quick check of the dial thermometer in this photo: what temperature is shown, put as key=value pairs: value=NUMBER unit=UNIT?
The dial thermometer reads value=100 unit=°F
